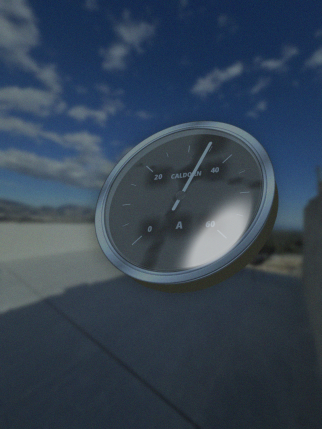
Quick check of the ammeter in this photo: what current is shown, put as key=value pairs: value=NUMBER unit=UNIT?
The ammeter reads value=35 unit=A
